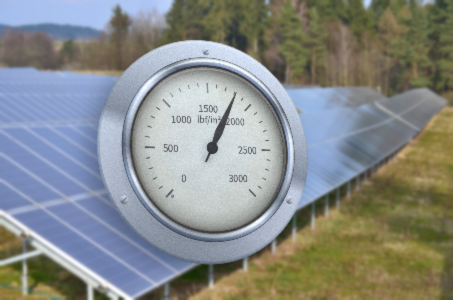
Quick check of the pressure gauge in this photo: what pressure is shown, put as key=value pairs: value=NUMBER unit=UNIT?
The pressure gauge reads value=1800 unit=psi
